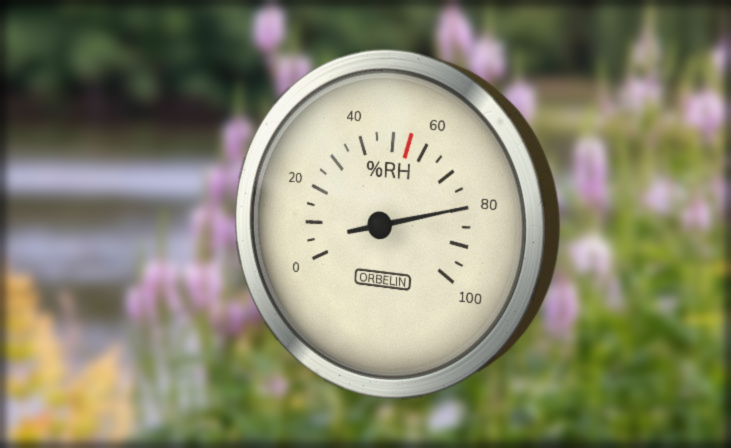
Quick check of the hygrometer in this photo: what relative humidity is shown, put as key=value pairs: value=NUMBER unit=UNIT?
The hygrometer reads value=80 unit=%
